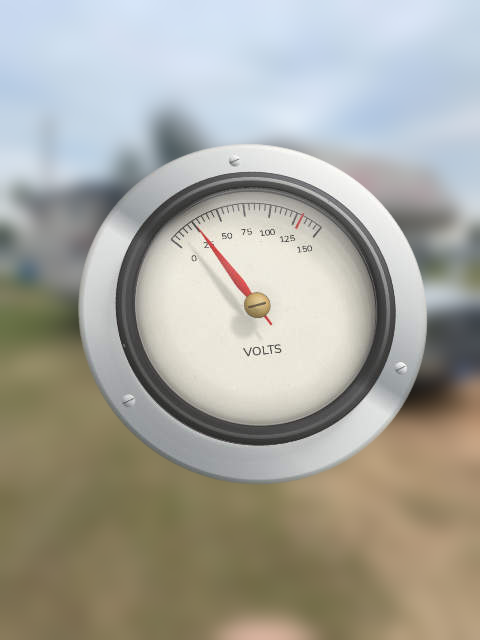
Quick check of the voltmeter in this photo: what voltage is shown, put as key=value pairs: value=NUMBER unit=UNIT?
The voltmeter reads value=25 unit=V
